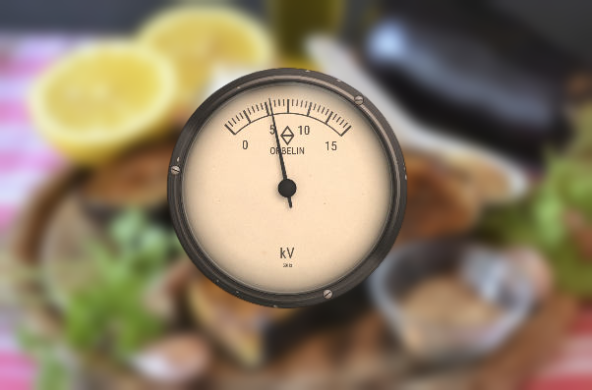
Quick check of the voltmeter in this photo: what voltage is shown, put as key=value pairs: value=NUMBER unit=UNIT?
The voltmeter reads value=5.5 unit=kV
